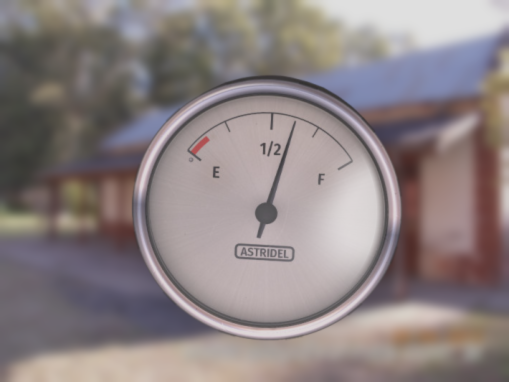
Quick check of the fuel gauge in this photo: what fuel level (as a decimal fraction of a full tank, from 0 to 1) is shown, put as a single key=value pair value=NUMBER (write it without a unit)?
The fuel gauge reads value=0.625
